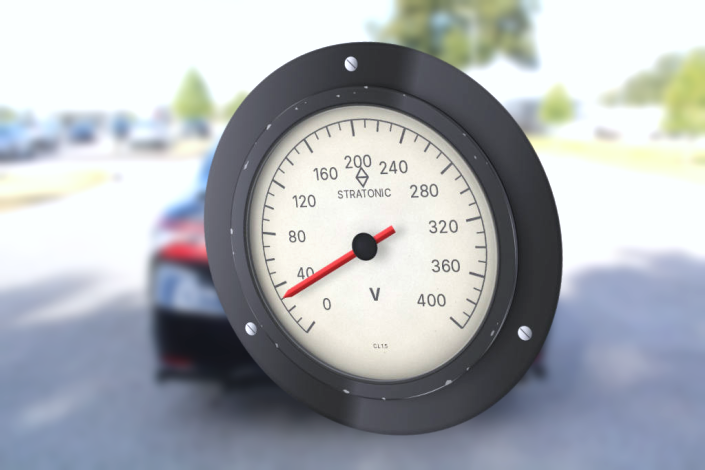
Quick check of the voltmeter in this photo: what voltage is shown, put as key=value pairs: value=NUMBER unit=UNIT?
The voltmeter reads value=30 unit=V
